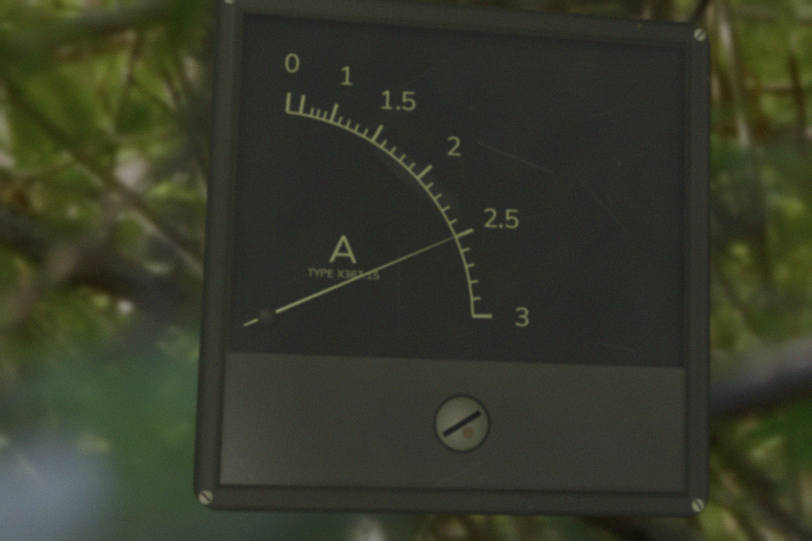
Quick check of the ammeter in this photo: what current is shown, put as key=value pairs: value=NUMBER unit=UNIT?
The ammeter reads value=2.5 unit=A
